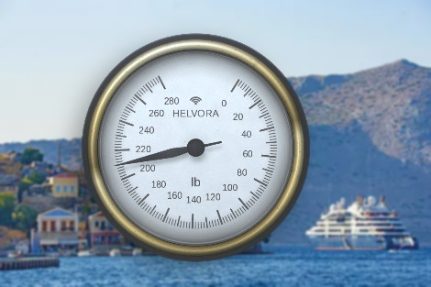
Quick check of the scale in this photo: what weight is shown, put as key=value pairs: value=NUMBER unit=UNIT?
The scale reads value=210 unit=lb
